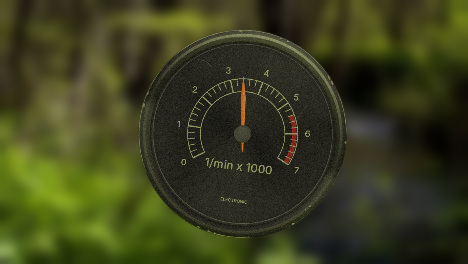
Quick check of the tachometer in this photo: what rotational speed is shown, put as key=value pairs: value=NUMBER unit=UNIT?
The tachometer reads value=3400 unit=rpm
